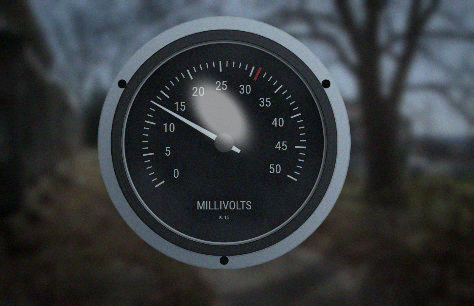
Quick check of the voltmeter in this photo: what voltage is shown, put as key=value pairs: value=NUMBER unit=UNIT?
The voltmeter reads value=13 unit=mV
